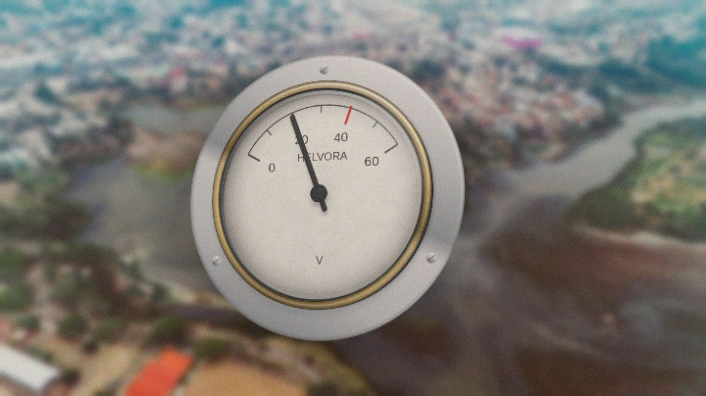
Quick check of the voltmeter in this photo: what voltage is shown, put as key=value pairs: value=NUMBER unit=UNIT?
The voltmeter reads value=20 unit=V
